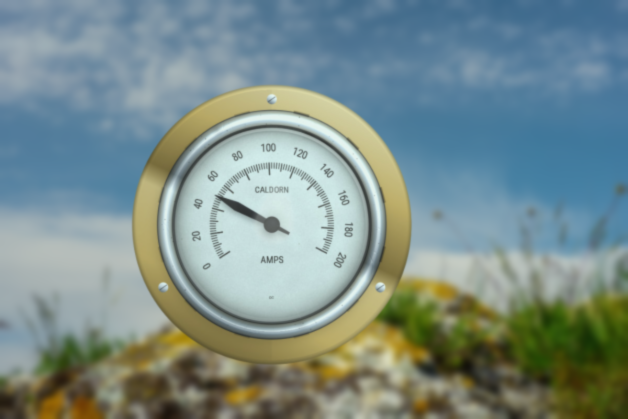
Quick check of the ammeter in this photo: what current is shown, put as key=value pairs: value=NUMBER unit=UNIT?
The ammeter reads value=50 unit=A
